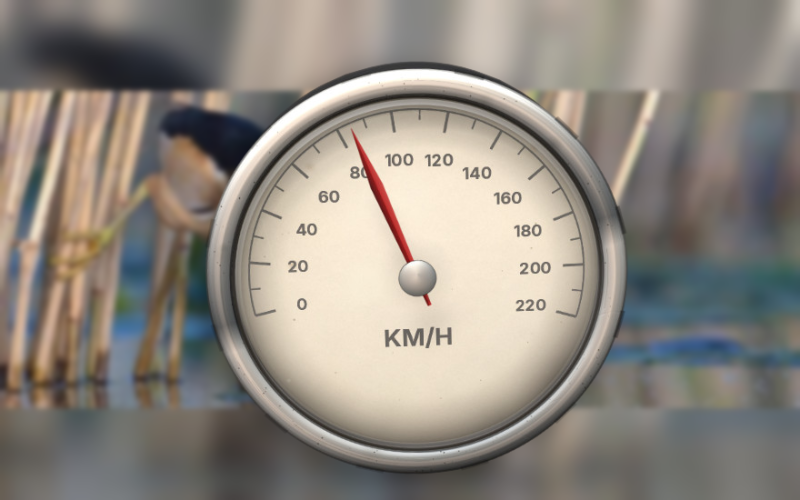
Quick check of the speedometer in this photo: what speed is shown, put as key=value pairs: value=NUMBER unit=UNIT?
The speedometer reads value=85 unit=km/h
